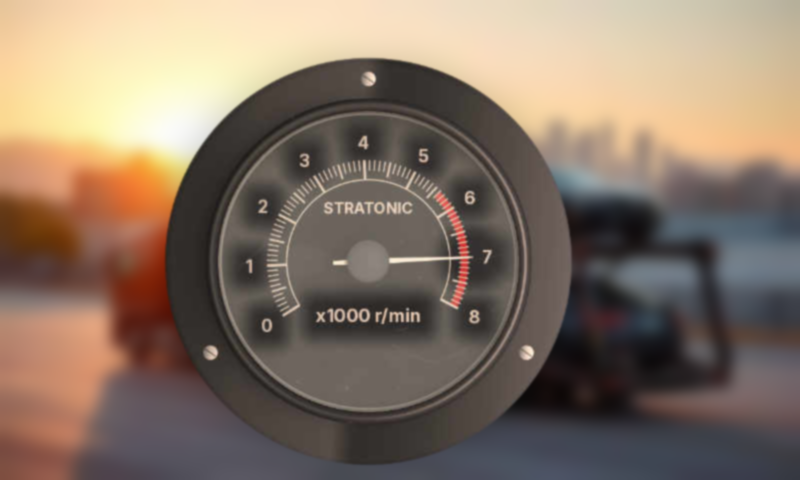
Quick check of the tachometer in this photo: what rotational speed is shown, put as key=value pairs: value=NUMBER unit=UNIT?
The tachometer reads value=7000 unit=rpm
